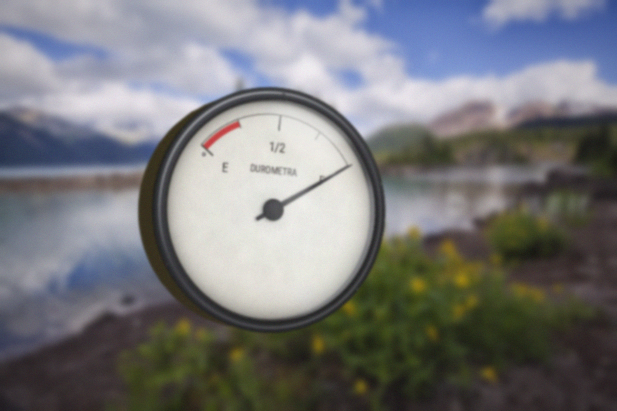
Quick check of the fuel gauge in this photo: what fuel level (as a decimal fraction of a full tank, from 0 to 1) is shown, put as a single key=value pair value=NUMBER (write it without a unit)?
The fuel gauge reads value=1
